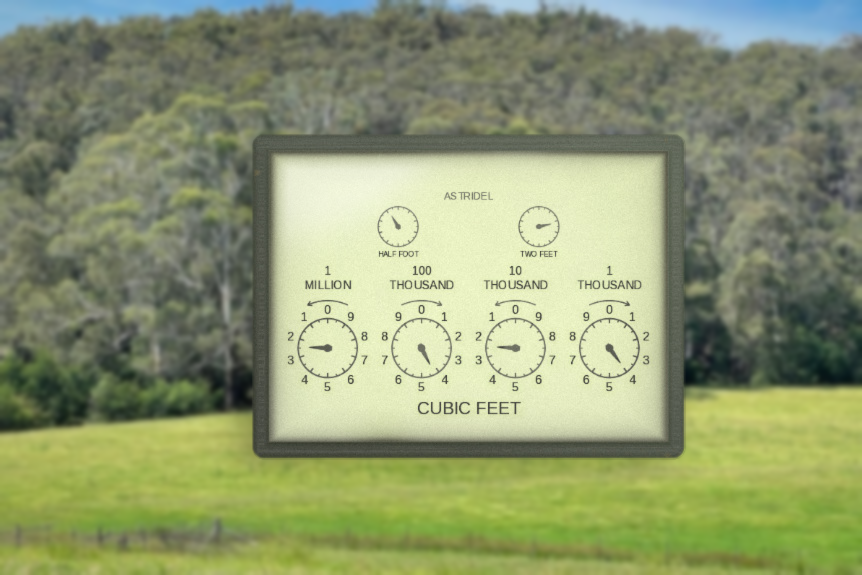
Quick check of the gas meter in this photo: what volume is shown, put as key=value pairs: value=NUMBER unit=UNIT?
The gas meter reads value=242400 unit=ft³
